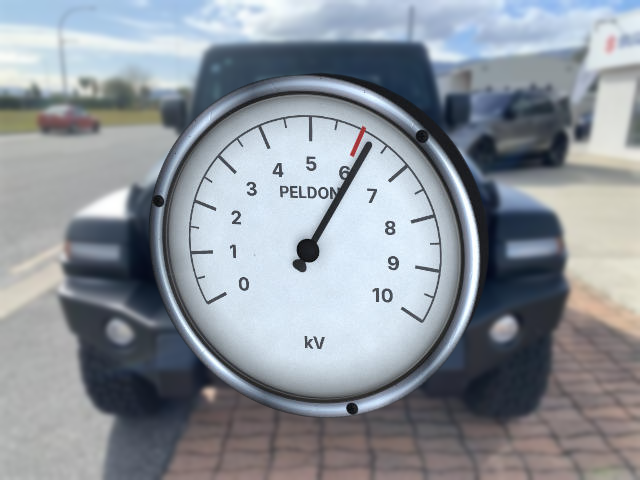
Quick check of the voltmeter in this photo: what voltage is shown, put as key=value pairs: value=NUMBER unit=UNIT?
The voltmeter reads value=6.25 unit=kV
